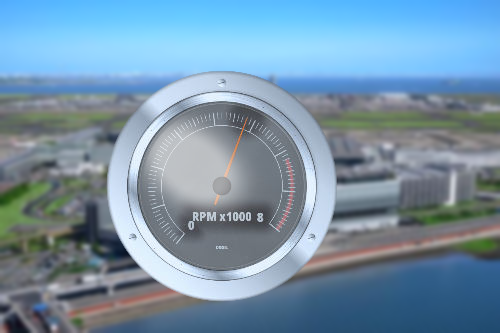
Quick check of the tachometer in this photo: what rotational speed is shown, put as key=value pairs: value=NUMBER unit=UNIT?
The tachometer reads value=4800 unit=rpm
